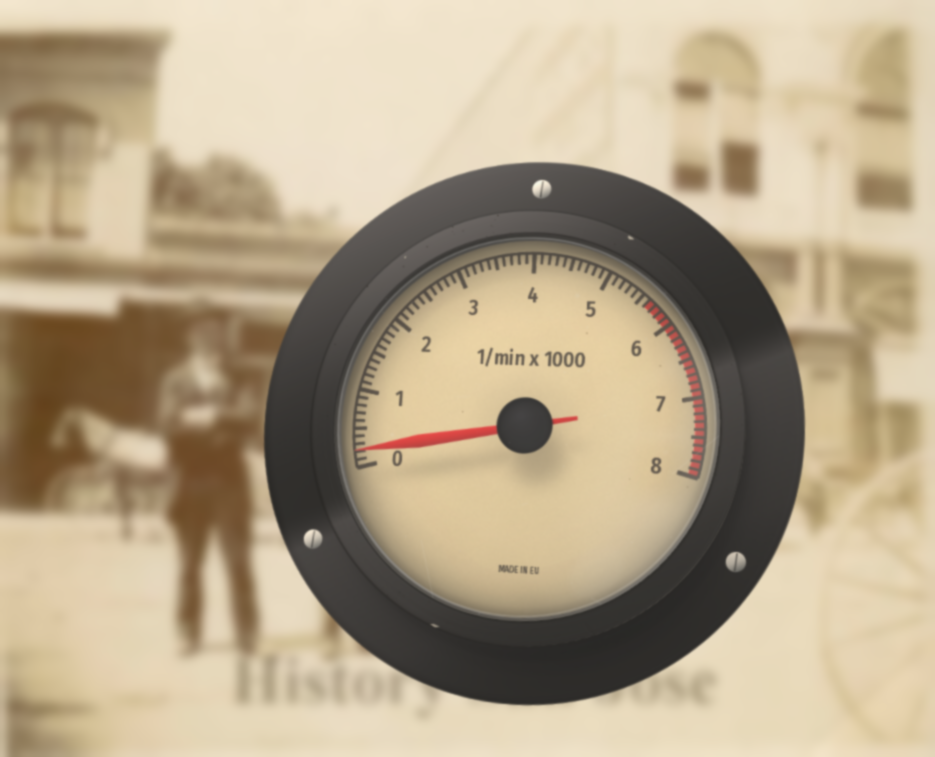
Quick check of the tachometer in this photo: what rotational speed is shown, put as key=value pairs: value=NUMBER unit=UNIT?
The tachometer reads value=200 unit=rpm
